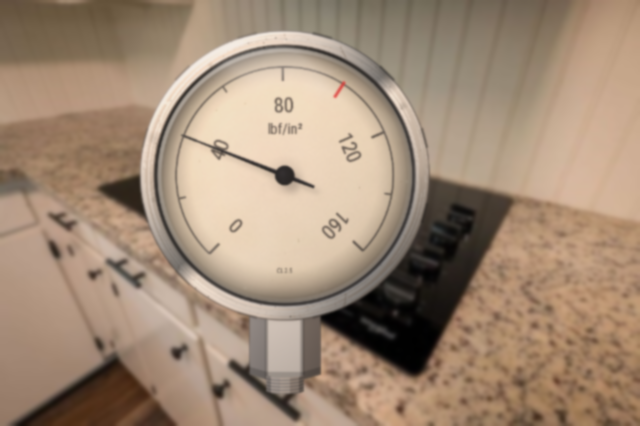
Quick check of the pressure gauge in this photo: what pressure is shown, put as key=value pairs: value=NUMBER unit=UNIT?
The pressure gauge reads value=40 unit=psi
